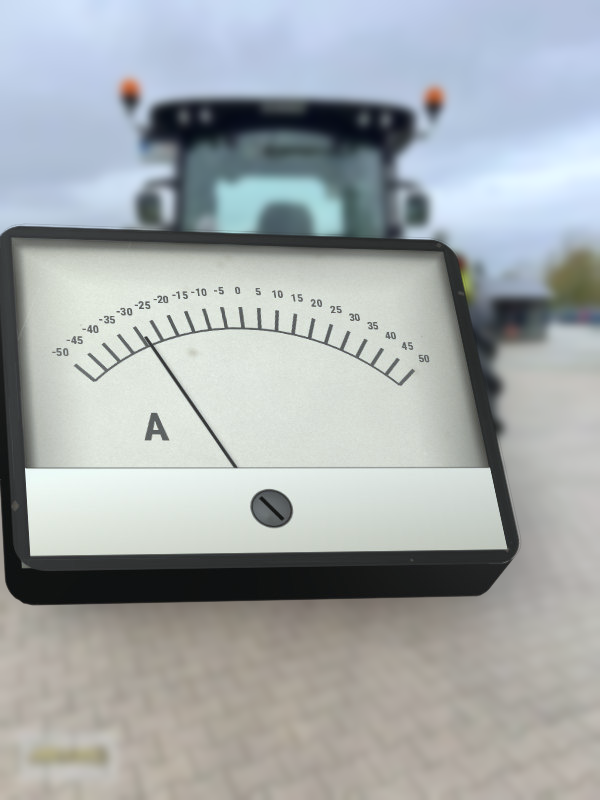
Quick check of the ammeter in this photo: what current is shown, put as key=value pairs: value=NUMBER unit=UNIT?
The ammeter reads value=-30 unit=A
